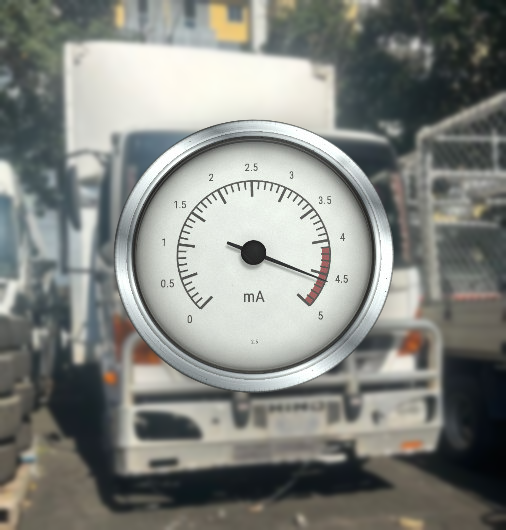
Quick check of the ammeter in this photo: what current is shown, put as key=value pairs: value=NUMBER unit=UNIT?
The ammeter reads value=4.6 unit=mA
